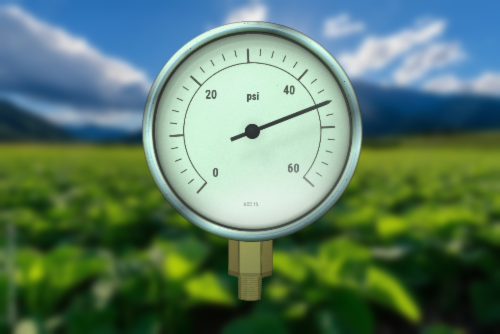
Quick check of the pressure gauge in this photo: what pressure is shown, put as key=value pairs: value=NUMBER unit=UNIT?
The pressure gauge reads value=46 unit=psi
